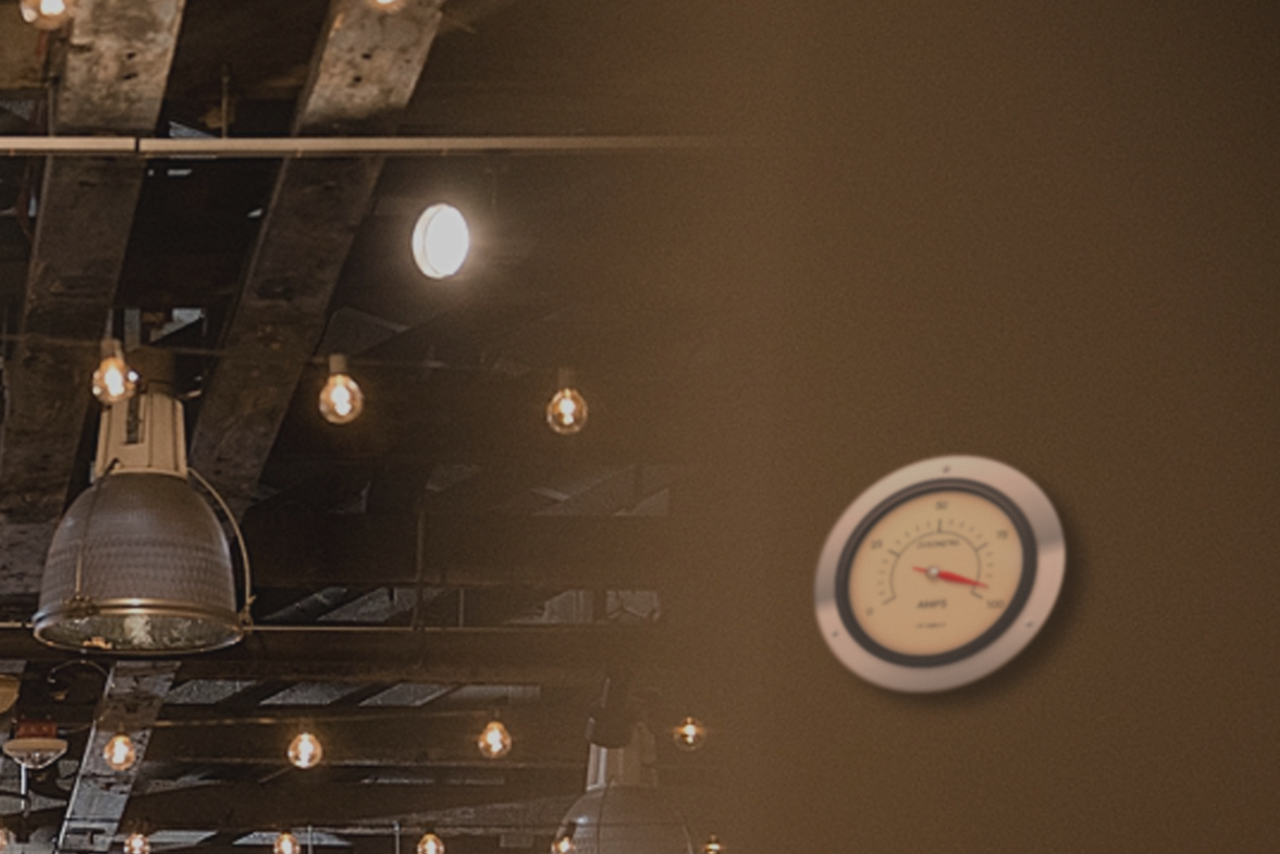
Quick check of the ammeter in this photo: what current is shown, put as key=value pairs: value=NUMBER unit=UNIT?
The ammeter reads value=95 unit=A
